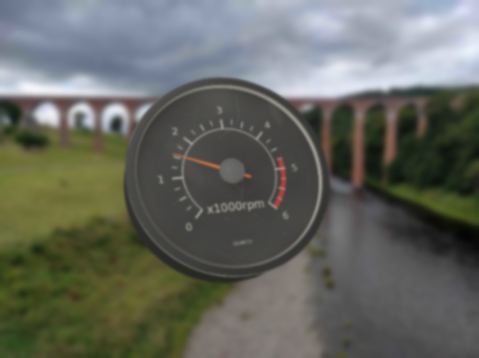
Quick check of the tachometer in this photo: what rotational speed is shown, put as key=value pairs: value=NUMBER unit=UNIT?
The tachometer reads value=1500 unit=rpm
